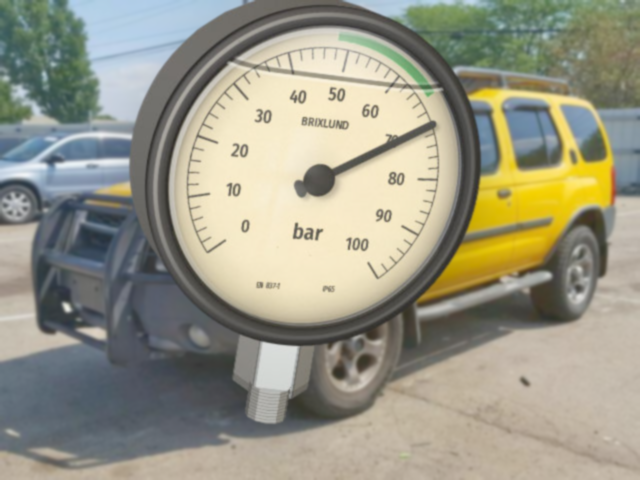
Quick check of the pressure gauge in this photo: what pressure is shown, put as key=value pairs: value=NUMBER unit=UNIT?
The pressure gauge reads value=70 unit=bar
